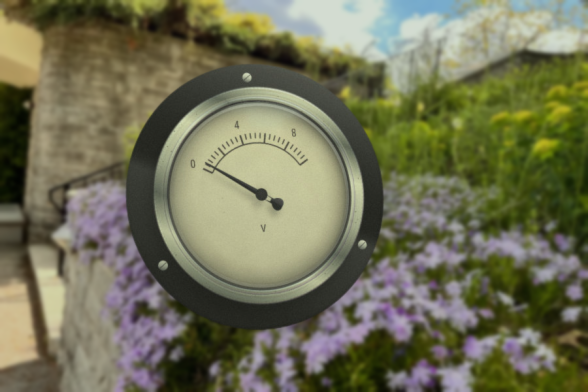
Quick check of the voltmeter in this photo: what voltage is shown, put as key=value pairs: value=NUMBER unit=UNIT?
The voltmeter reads value=0.4 unit=V
